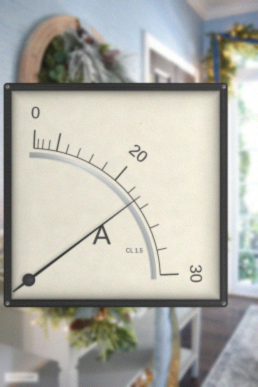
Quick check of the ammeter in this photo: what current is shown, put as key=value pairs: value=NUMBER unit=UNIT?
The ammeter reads value=23 unit=A
